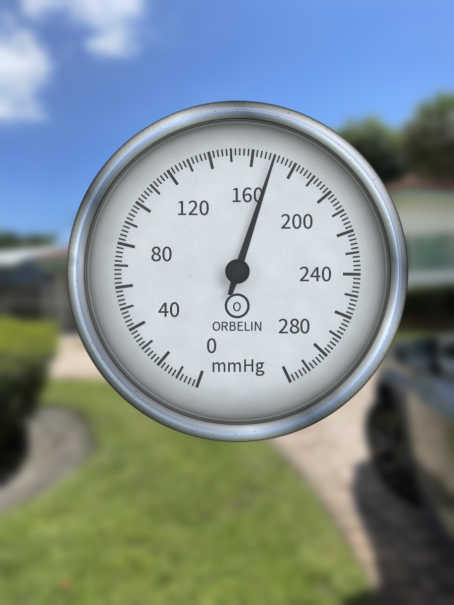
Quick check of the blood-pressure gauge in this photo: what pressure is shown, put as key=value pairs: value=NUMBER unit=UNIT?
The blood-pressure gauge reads value=170 unit=mmHg
